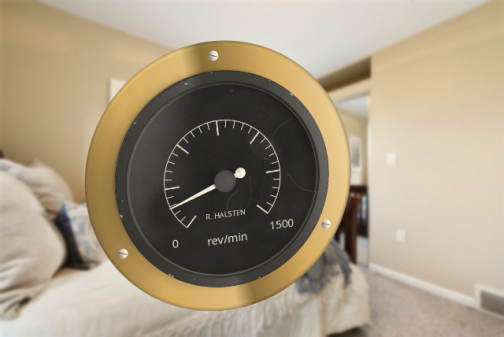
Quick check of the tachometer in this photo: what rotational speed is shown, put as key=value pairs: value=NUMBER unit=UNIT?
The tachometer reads value=150 unit=rpm
